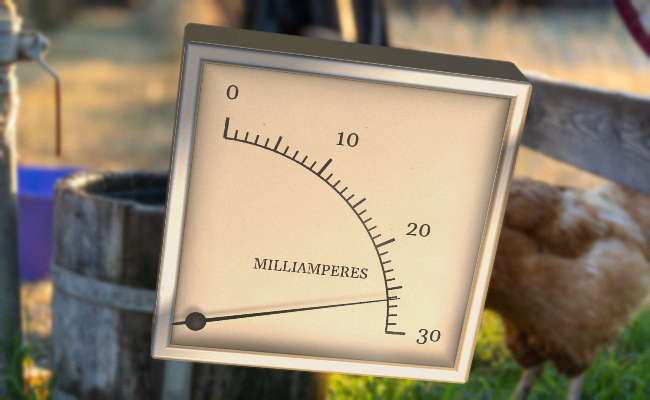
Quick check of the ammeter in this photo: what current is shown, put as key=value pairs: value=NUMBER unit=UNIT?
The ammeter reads value=26 unit=mA
